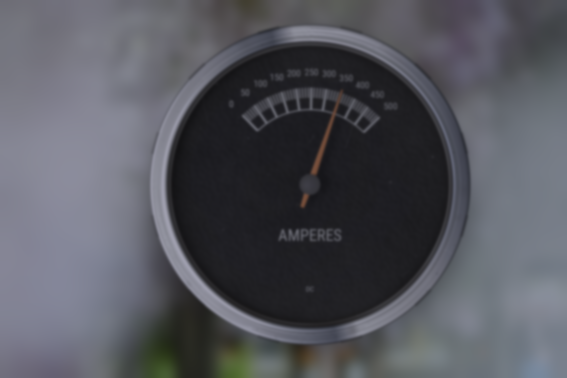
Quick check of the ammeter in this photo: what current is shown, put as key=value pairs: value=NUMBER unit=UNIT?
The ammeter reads value=350 unit=A
